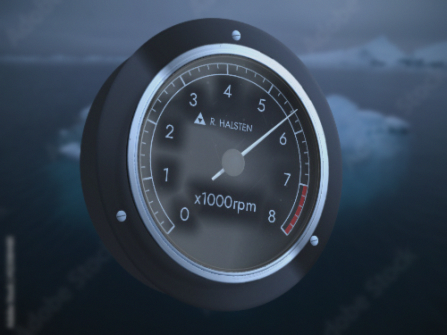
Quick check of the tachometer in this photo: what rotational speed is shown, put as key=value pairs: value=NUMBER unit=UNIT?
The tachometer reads value=5600 unit=rpm
